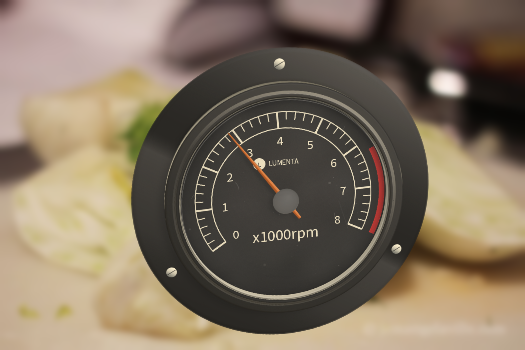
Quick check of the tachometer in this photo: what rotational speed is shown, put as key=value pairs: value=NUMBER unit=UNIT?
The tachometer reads value=2900 unit=rpm
